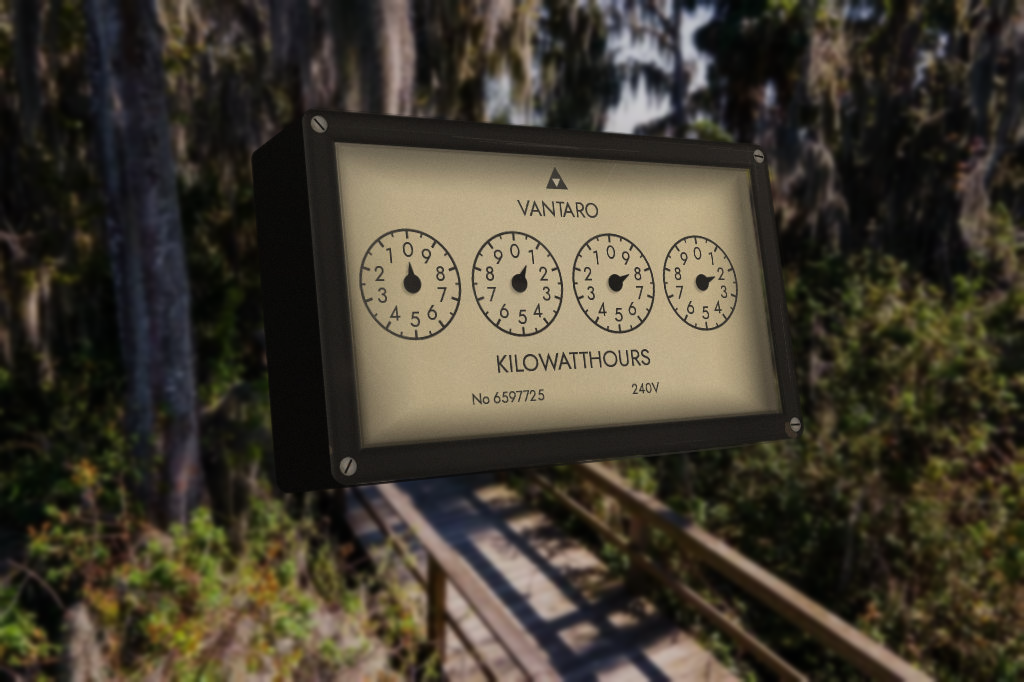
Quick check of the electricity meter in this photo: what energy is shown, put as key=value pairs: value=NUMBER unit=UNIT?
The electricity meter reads value=82 unit=kWh
